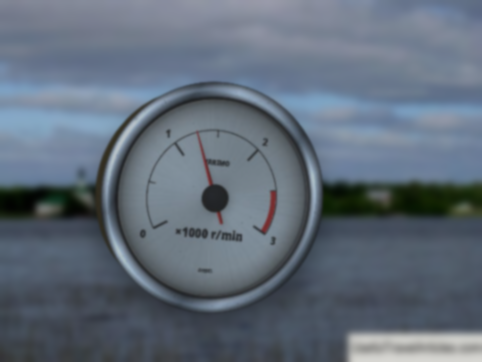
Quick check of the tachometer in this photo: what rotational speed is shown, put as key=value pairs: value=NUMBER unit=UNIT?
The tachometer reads value=1250 unit=rpm
